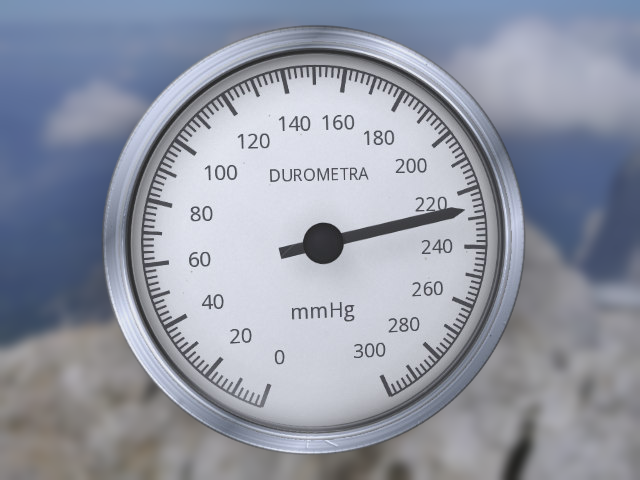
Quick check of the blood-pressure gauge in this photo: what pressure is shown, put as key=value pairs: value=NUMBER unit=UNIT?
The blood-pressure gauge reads value=226 unit=mmHg
